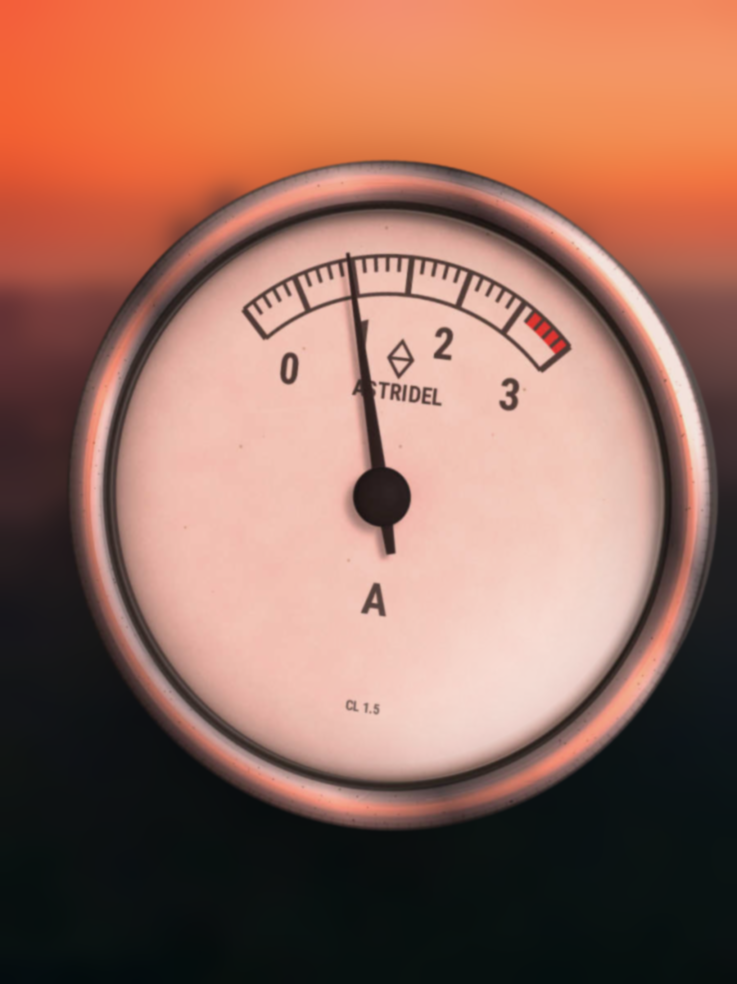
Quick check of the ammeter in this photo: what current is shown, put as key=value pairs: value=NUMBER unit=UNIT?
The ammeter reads value=1 unit=A
